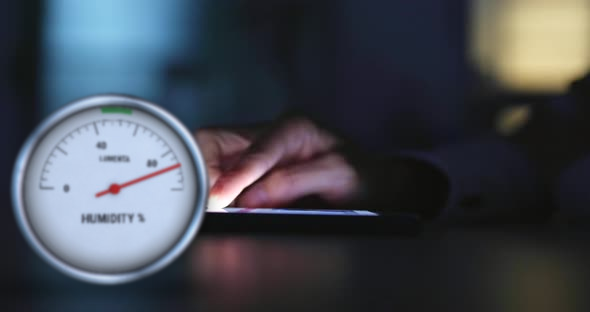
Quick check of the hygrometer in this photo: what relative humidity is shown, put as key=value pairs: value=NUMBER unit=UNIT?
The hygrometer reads value=88 unit=%
